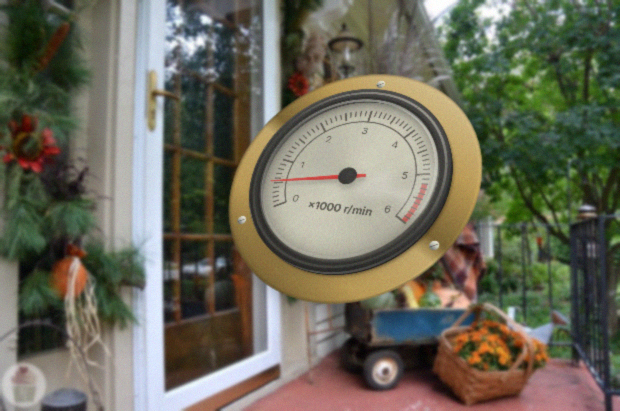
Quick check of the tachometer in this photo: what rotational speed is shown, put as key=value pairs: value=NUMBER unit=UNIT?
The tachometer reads value=500 unit=rpm
